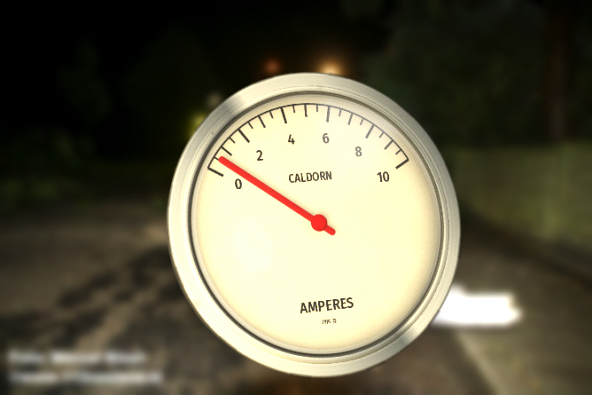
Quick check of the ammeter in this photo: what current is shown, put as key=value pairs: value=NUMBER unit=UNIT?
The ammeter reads value=0.5 unit=A
